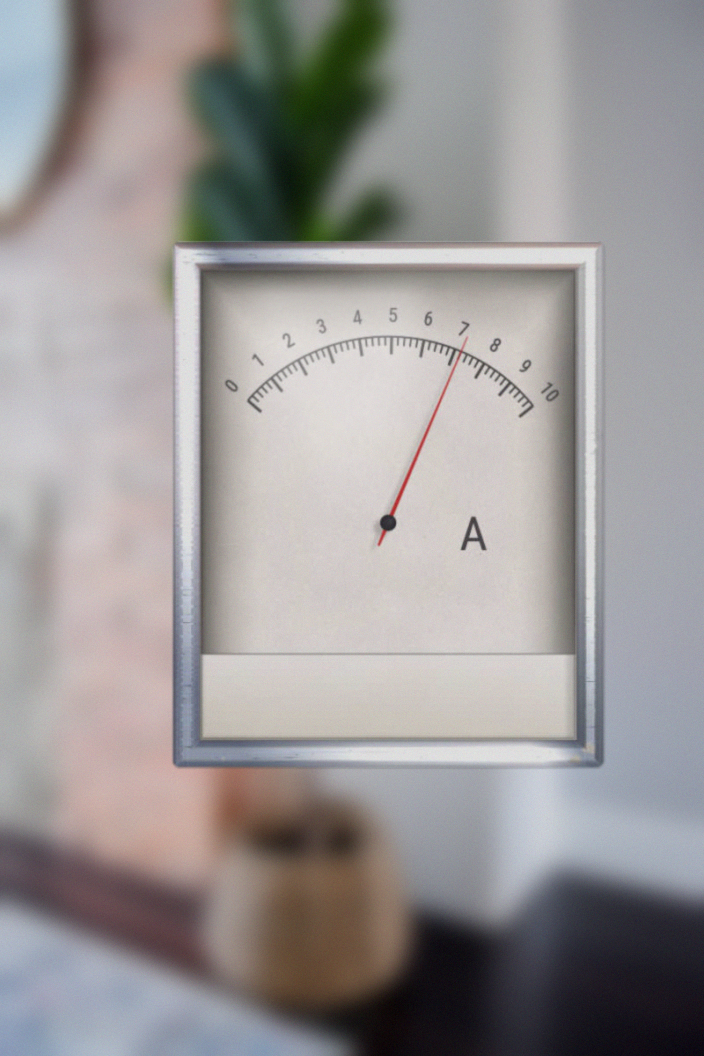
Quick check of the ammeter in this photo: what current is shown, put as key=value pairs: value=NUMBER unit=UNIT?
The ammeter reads value=7.2 unit=A
